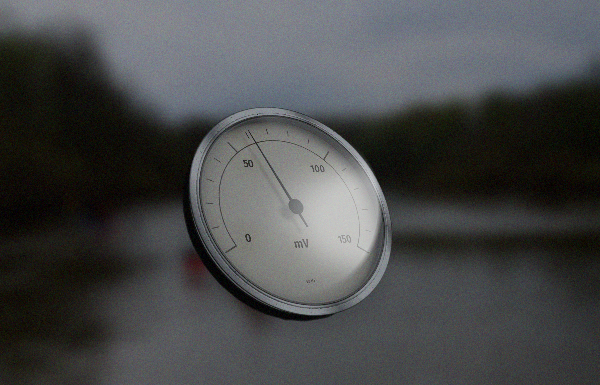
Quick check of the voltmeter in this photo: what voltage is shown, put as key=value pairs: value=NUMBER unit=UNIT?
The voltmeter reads value=60 unit=mV
